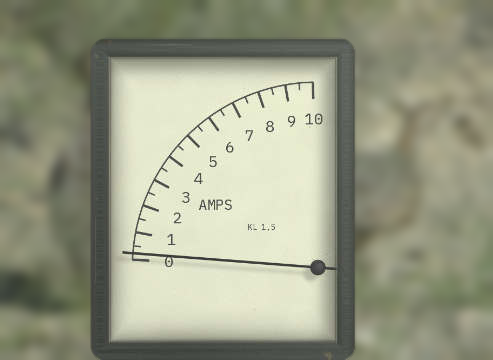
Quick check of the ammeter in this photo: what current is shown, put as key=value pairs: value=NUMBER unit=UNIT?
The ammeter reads value=0.25 unit=A
